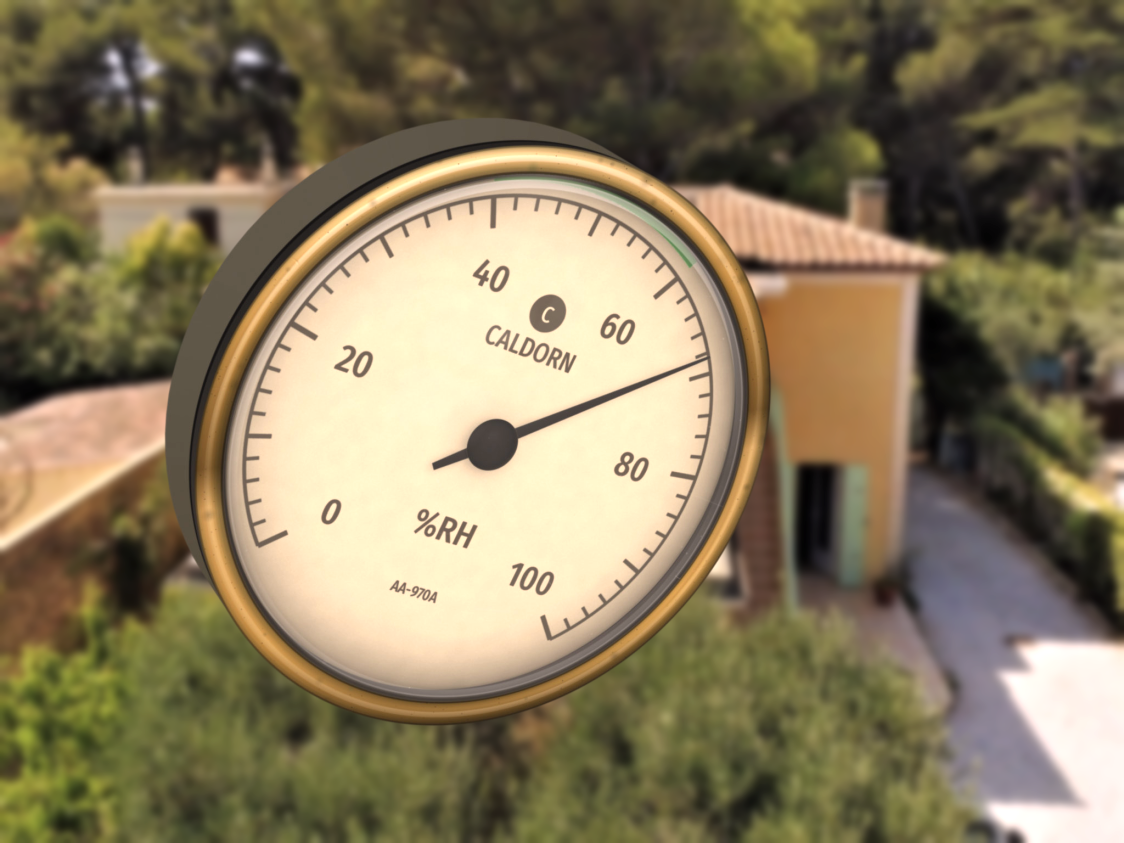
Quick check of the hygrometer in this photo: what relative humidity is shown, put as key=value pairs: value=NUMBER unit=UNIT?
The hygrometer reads value=68 unit=%
